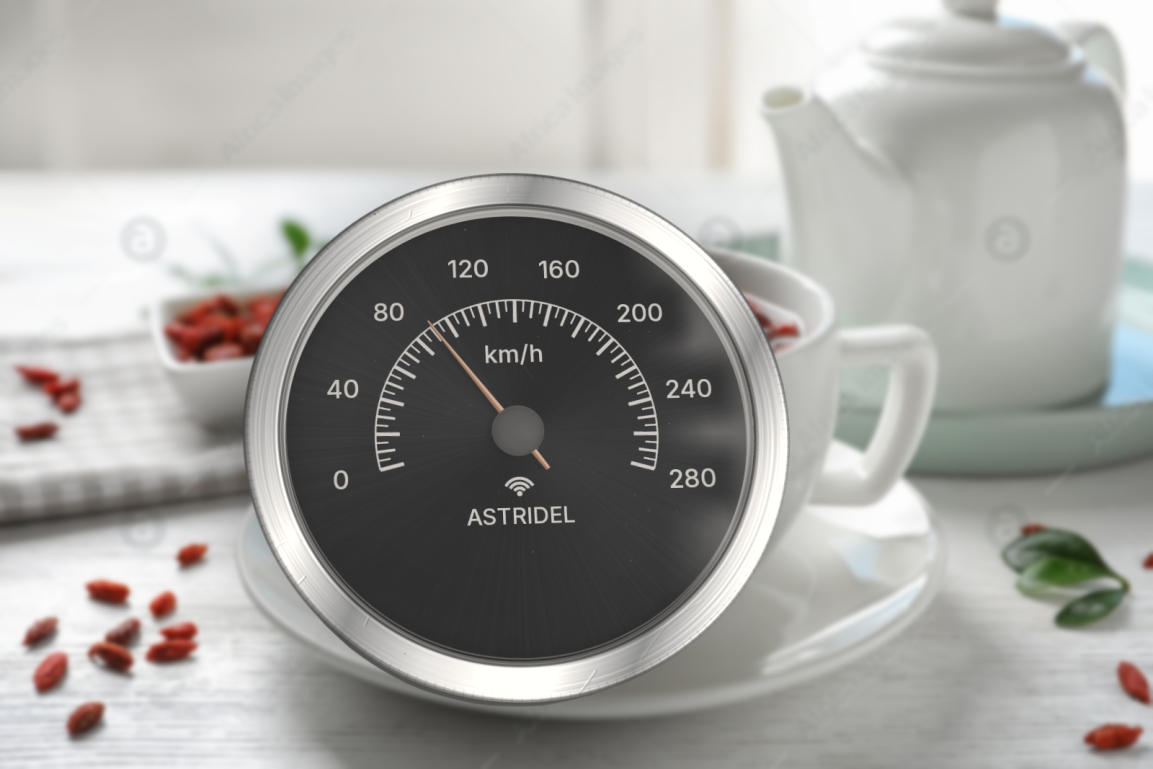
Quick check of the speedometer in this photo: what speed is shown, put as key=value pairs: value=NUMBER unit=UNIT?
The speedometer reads value=90 unit=km/h
